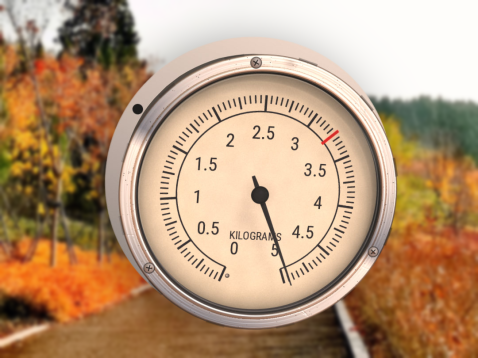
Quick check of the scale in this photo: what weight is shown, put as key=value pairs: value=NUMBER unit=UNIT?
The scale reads value=4.95 unit=kg
